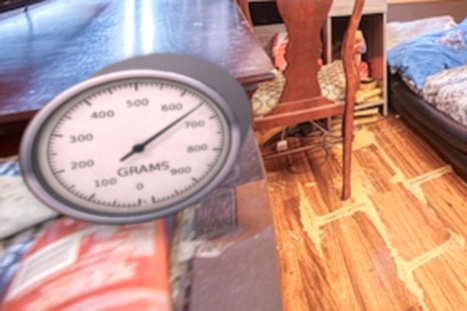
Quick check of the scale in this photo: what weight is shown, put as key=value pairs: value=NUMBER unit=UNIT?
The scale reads value=650 unit=g
